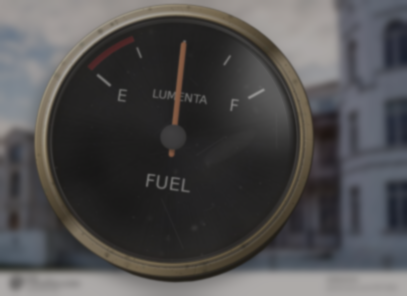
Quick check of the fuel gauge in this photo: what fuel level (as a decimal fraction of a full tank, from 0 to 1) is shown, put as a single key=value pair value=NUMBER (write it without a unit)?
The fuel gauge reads value=0.5
